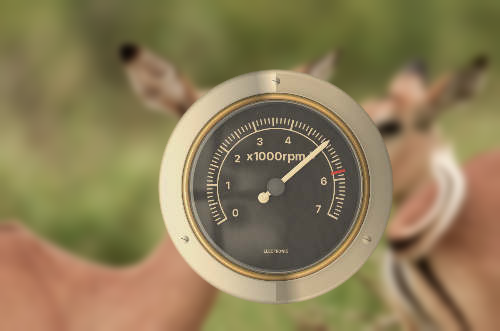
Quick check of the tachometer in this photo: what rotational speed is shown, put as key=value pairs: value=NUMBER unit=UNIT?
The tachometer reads value=5000 unit=rpm
